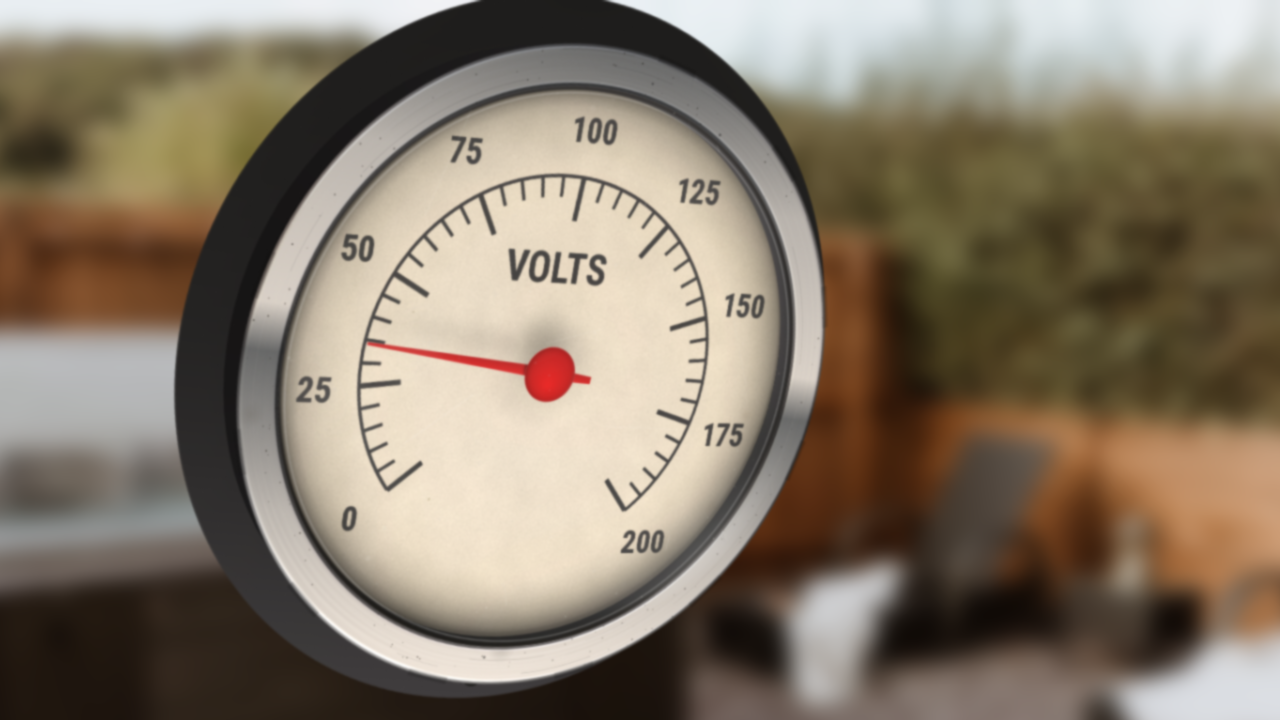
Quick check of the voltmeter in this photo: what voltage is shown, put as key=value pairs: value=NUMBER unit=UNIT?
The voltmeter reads value=35 unit=V
